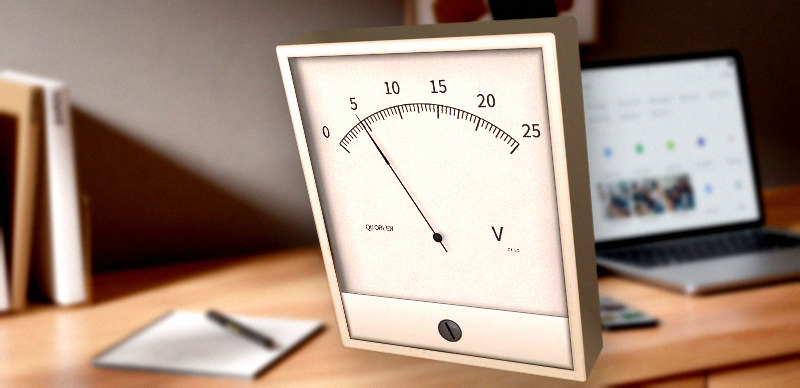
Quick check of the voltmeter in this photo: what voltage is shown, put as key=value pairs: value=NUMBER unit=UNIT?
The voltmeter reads value=5 unit=V
